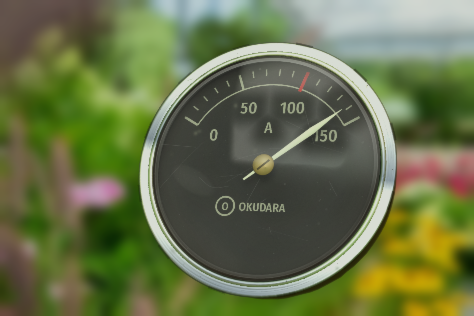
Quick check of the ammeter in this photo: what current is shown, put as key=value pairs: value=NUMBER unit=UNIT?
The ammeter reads value=140 unit=A
